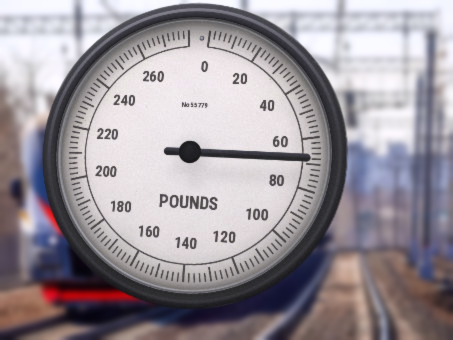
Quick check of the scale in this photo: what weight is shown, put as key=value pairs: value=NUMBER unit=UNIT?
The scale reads value=68 unit=lb
